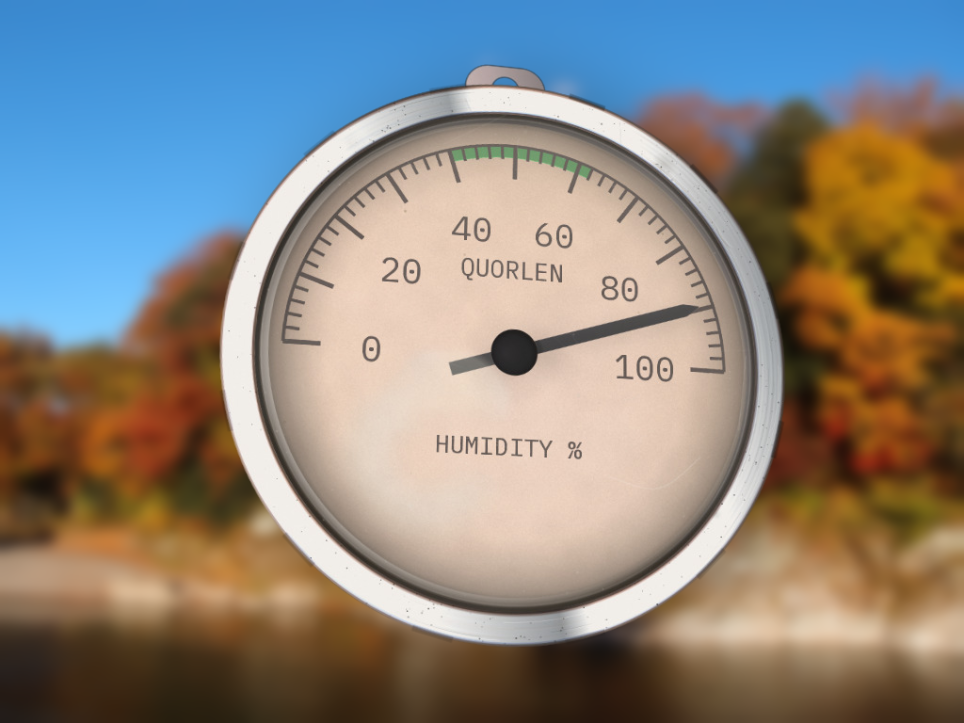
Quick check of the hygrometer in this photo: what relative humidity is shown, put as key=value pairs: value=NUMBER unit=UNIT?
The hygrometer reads value=90 unit=%
